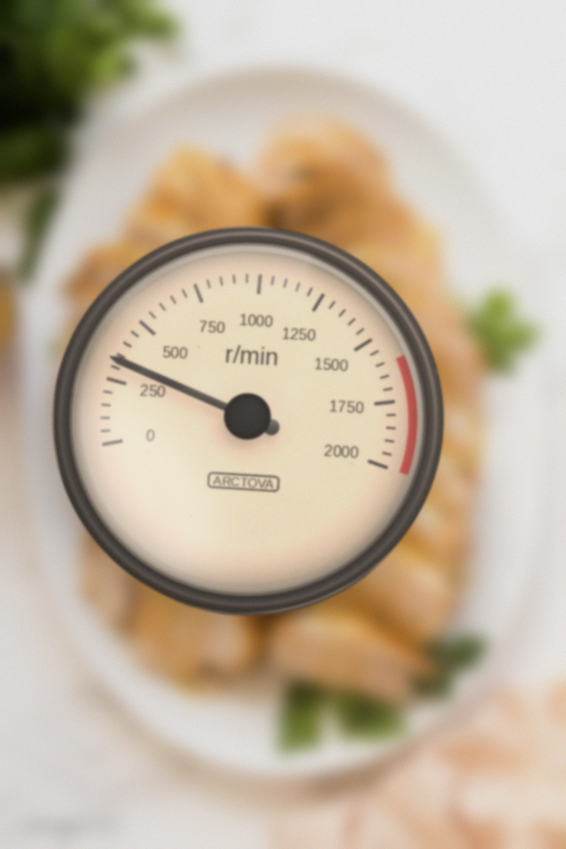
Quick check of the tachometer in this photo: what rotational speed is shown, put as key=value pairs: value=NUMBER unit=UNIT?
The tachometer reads value=325 unit=rpm
